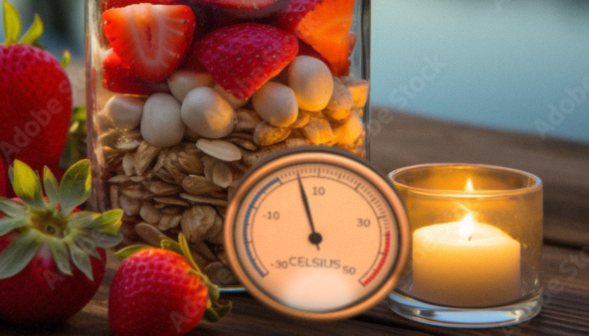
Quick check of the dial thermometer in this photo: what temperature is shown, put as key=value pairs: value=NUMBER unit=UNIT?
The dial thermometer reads value=5 unit=°C
